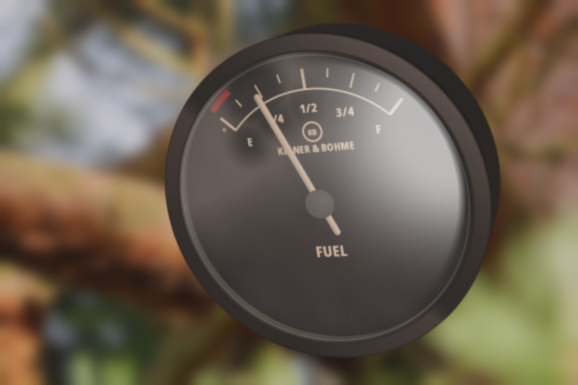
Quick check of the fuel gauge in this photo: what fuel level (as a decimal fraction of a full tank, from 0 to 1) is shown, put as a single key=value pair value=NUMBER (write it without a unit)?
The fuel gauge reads value=0.25
